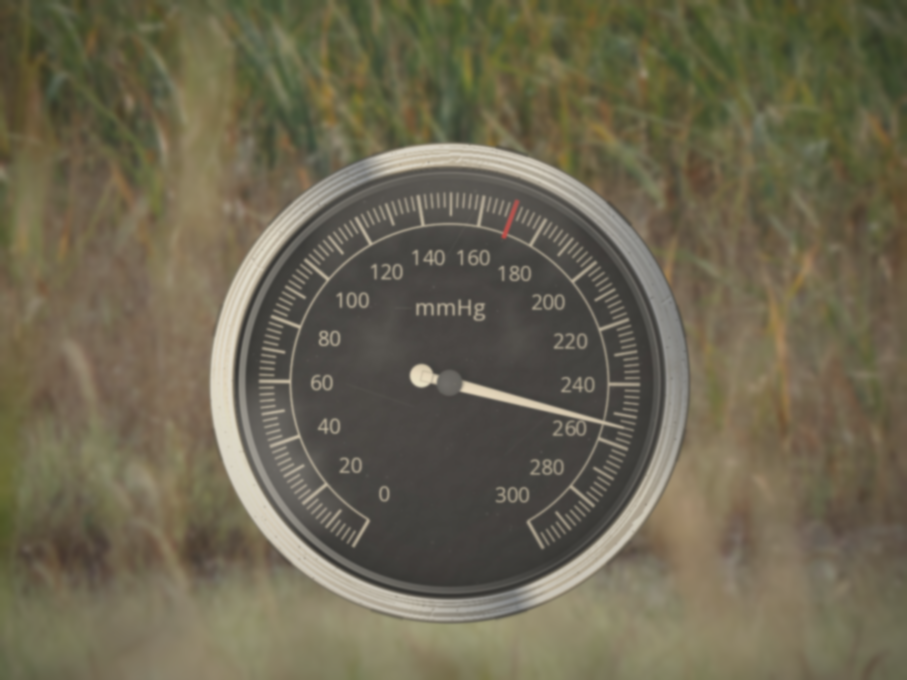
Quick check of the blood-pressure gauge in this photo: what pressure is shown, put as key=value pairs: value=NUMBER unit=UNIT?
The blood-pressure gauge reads value=254 unit=mmHg
